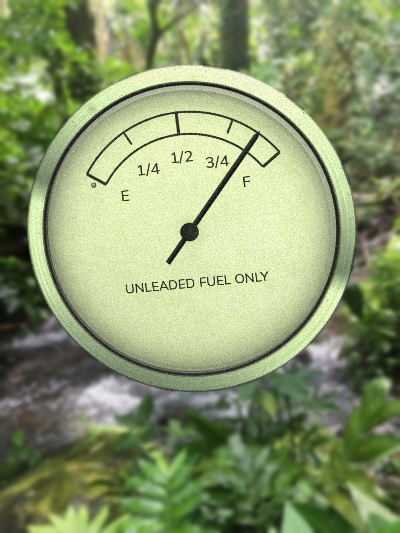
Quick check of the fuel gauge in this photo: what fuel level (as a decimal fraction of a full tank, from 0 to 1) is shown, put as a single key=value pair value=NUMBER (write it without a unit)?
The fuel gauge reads value=0.875
